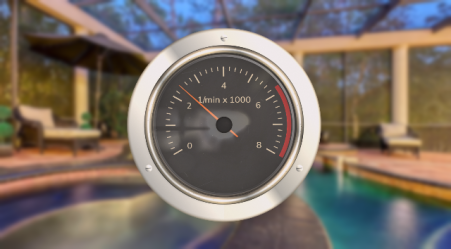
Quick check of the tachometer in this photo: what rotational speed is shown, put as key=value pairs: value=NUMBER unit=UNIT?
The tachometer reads value=2400 unit=rpm
